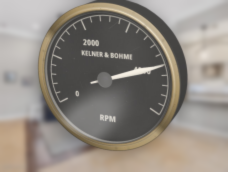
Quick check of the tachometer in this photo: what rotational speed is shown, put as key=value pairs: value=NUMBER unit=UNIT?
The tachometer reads value=4000 unit=rpm
